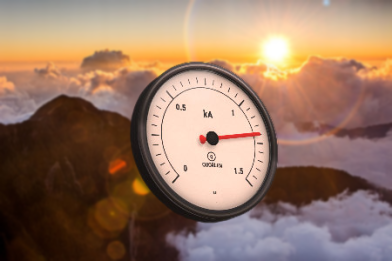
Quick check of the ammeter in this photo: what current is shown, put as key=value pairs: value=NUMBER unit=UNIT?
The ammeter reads value=1.2 unit=kA
